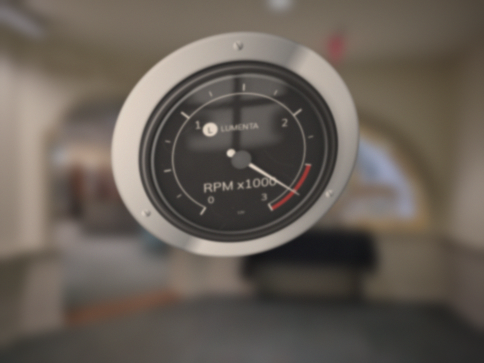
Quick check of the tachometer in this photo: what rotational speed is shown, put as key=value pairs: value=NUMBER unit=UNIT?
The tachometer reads value=2750 unit=rpm
